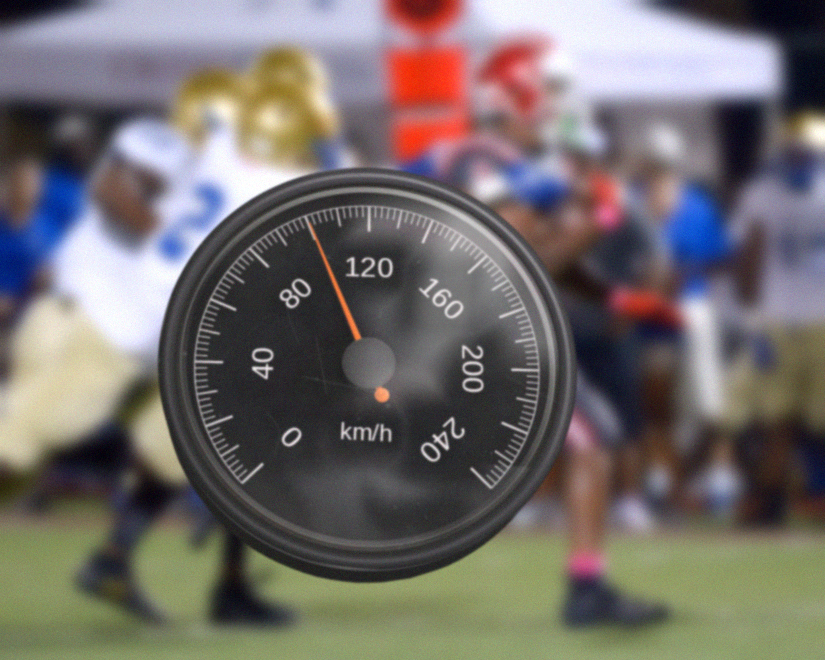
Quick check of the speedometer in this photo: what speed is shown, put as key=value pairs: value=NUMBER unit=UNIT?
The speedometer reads value=100 unit=km/h
